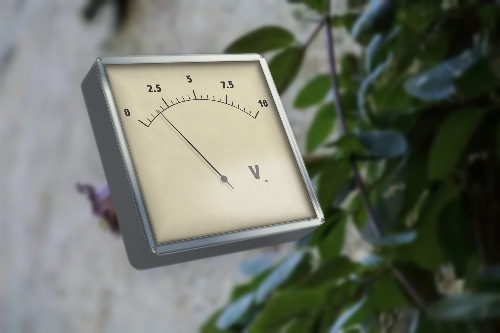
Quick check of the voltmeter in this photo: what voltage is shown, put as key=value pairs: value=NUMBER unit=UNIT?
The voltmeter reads value=1.5 unit=V
